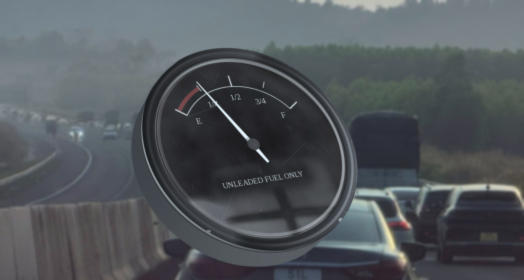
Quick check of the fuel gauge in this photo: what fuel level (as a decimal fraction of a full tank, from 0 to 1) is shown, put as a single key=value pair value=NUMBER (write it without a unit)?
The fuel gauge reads value=0.25
